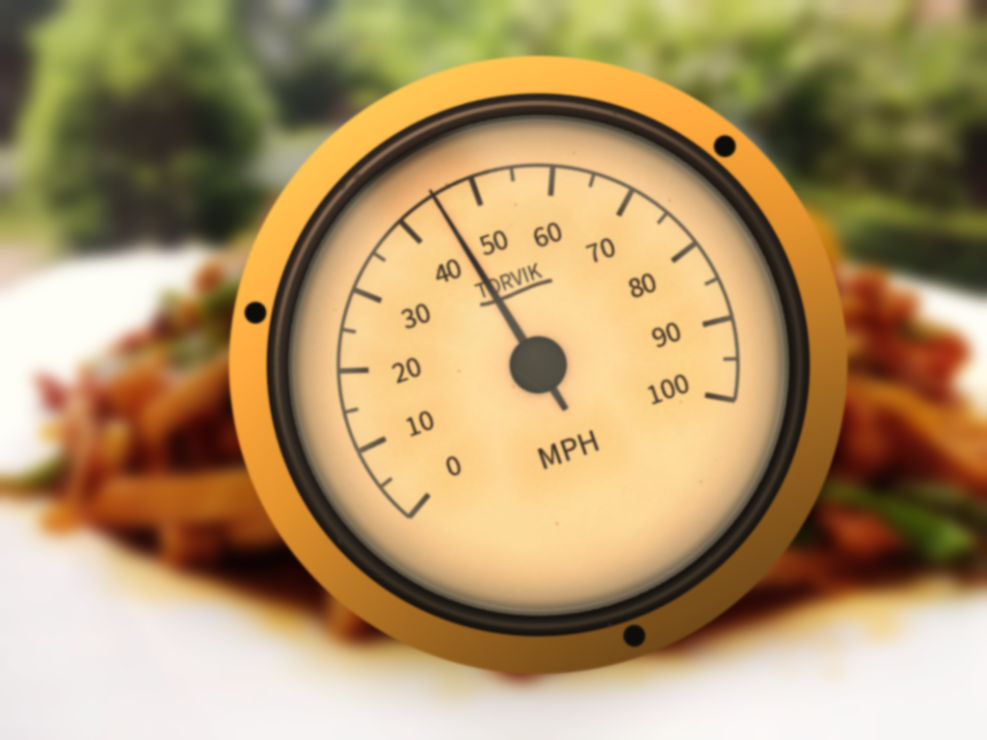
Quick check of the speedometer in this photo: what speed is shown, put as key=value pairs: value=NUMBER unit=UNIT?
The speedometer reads value=45 unit=mph
